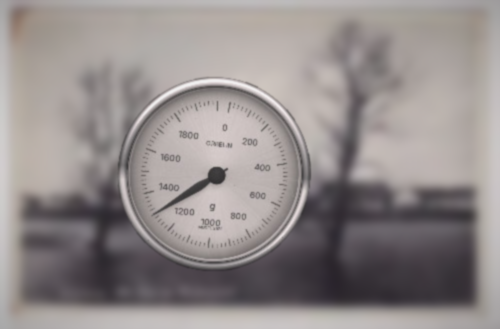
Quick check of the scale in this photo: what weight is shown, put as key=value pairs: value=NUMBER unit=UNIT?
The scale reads value=1300 unit=g
